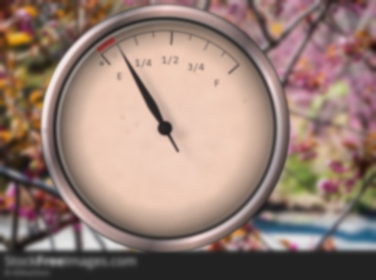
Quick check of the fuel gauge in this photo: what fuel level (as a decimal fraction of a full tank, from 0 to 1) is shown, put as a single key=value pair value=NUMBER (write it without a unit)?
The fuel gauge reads value=0.125
